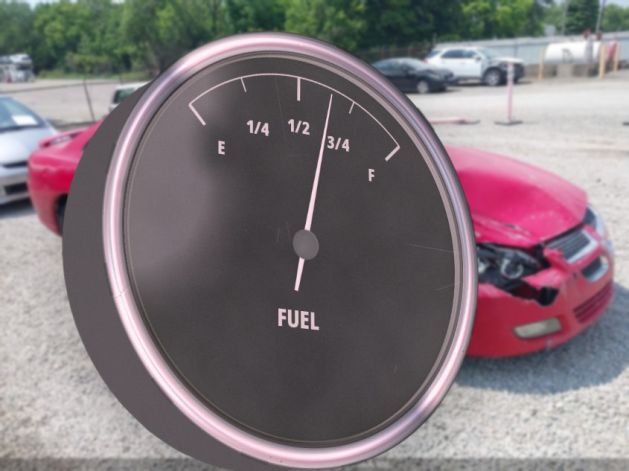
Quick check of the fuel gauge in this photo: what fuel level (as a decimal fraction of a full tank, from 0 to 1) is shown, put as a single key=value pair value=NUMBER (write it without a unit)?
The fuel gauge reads value=0.625
